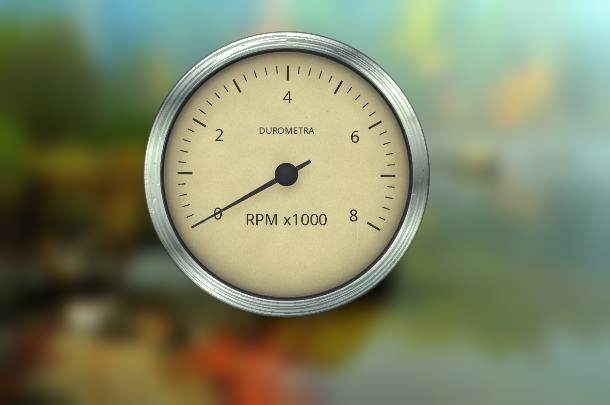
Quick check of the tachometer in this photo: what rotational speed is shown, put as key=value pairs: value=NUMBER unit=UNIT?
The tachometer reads value=0 unit=rpm
